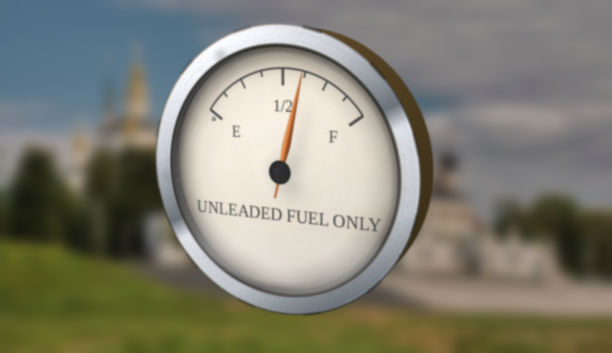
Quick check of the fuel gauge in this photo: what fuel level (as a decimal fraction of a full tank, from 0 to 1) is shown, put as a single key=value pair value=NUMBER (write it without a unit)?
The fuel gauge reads value=0.625
